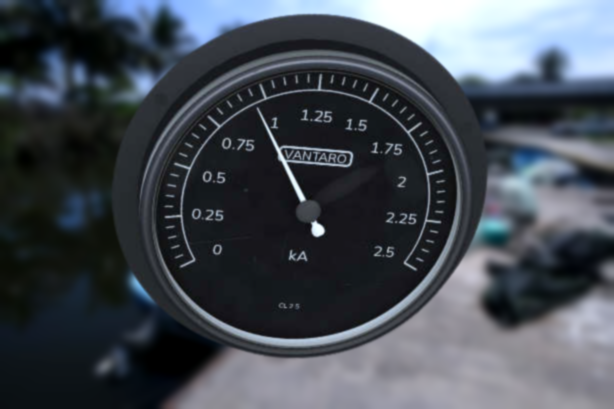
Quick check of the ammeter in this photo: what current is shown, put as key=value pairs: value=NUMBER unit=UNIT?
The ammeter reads value=0.95 unit=kA
